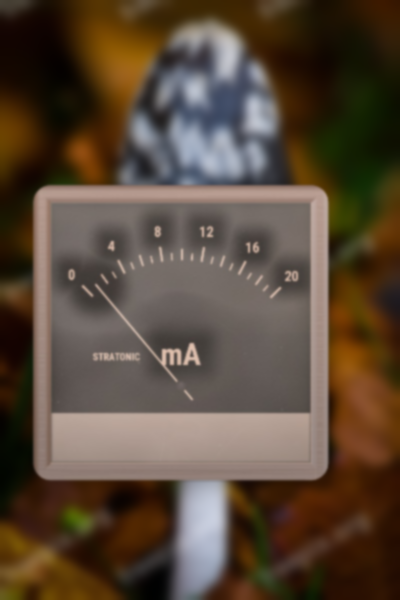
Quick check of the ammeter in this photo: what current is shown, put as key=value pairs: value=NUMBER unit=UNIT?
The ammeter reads value=1 unit=mA
